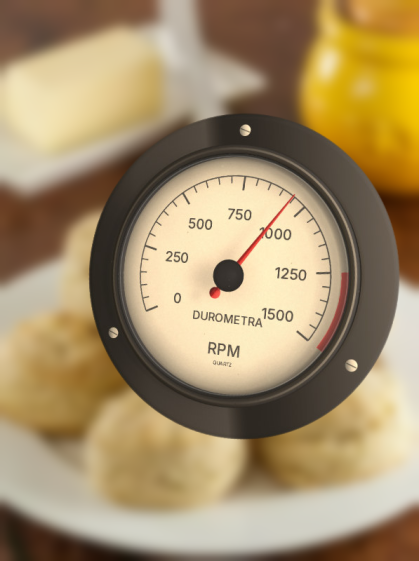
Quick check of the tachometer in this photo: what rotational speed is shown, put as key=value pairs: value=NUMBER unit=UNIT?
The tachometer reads value=950 unit=rpm
